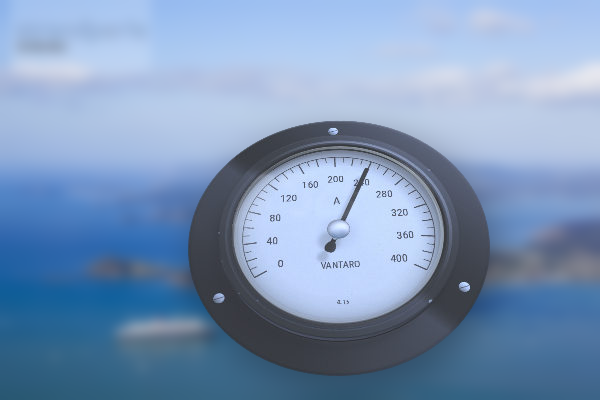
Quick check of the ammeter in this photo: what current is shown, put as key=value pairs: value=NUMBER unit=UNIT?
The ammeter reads value=240 unit=A
